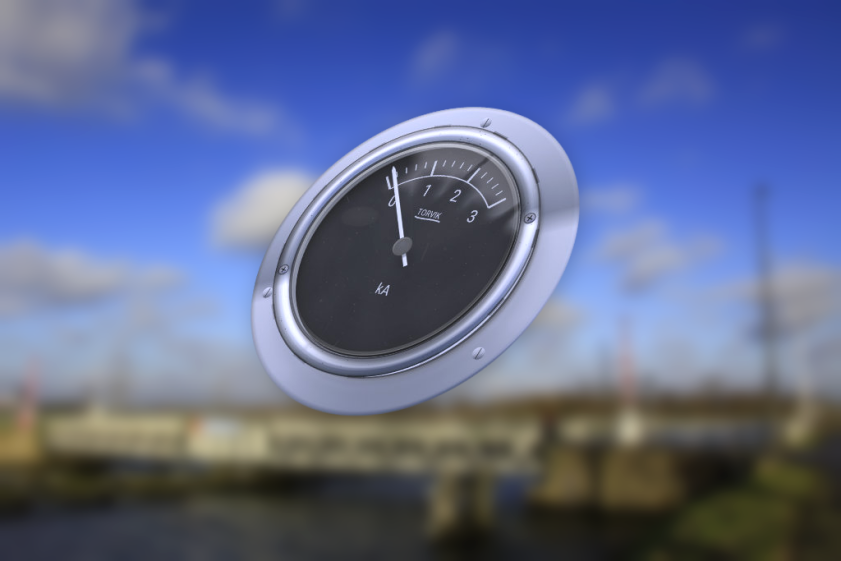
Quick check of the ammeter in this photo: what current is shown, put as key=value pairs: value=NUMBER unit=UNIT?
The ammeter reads value=0.2 unit=kA
